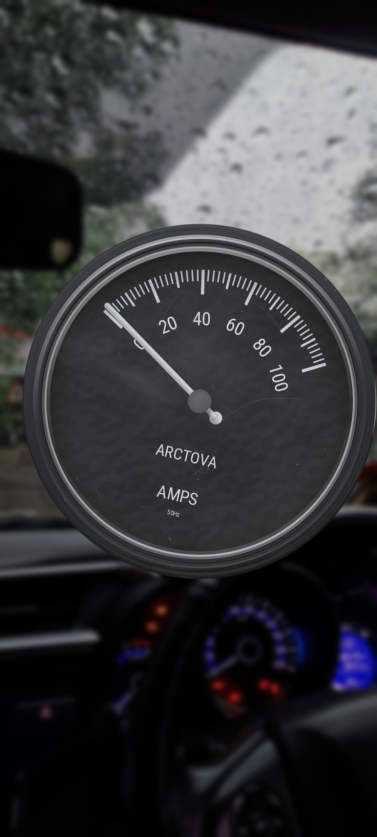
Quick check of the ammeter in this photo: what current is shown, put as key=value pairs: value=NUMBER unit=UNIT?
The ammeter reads value=2 unit=A
